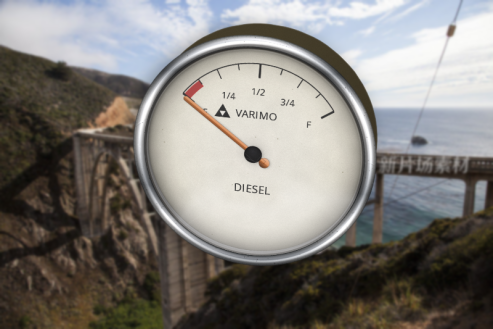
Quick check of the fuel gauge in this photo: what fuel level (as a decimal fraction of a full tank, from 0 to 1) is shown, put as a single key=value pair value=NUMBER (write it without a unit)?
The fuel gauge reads value=0
